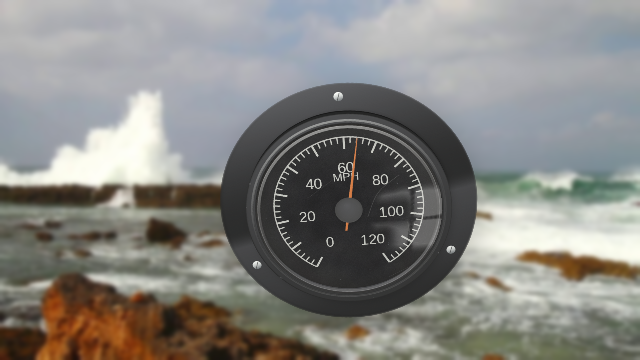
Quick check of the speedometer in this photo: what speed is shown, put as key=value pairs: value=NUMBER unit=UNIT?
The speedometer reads value=64 unit=mph
